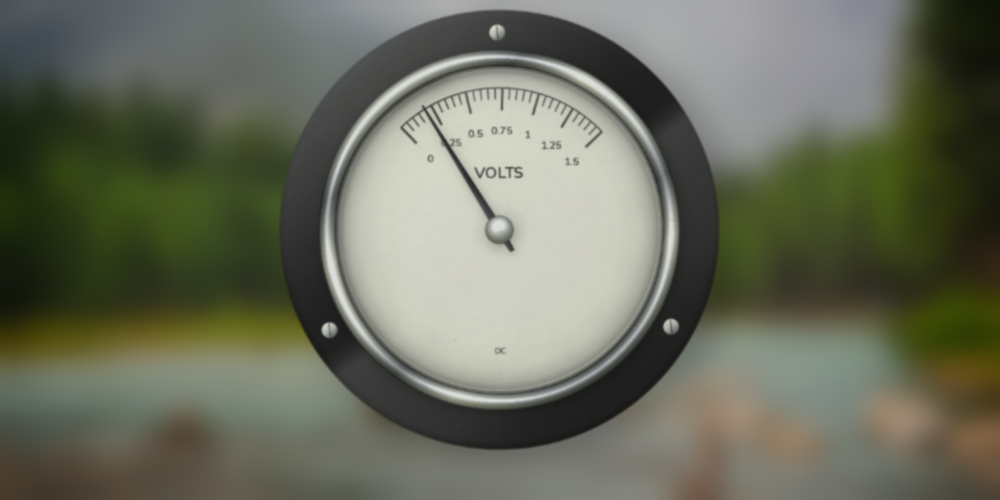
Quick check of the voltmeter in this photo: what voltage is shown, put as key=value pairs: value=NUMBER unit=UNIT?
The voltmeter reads value=0.2 unit=V
